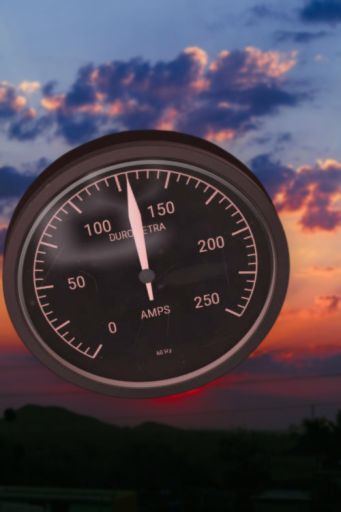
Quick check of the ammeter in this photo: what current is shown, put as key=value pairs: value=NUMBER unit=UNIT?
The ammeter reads value=130 unit=A
